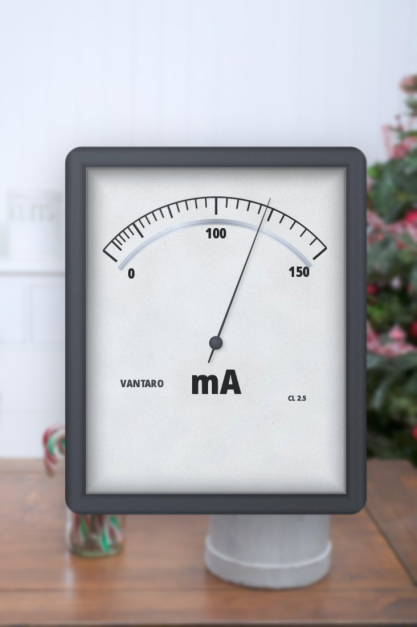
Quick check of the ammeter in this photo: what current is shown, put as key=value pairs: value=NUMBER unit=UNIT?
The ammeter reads value=122.5 unit=mA
